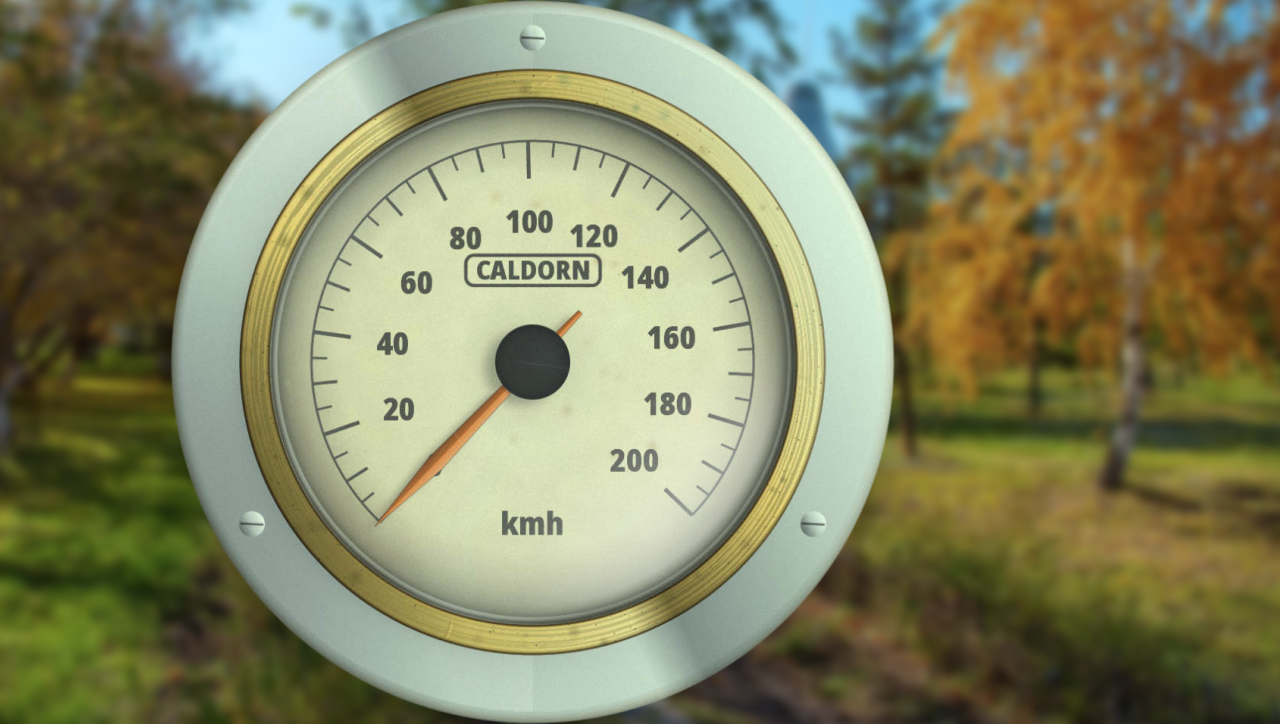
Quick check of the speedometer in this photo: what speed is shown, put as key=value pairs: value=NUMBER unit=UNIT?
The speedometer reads value=0 unit=km/h
